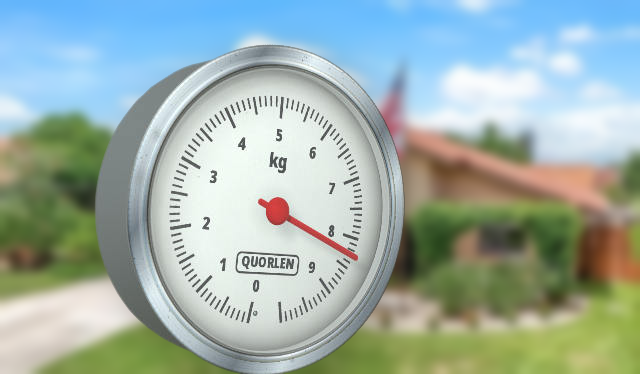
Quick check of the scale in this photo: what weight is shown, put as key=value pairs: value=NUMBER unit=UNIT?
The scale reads value=8.3 unit=kg
